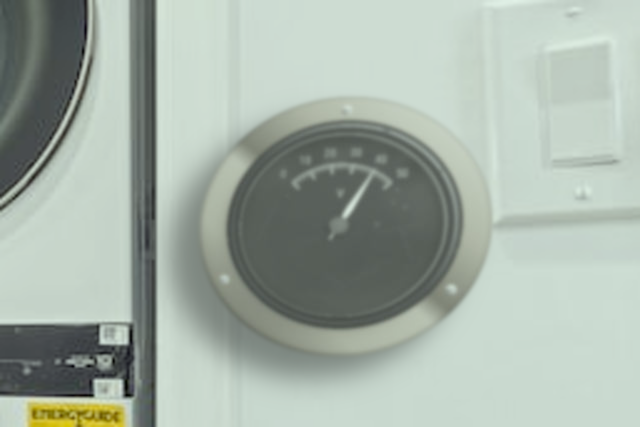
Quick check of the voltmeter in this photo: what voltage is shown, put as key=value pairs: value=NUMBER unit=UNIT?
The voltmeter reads value=40 unit=V
